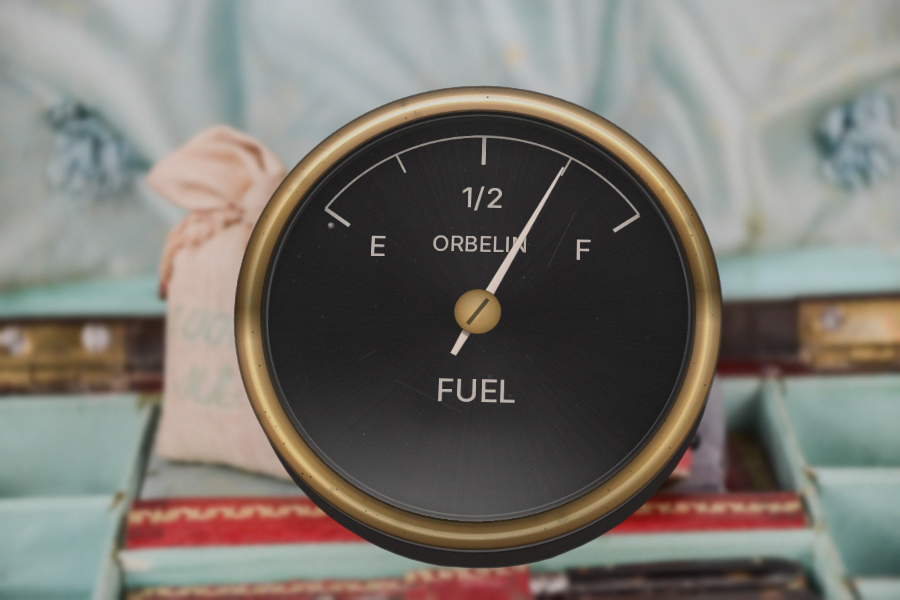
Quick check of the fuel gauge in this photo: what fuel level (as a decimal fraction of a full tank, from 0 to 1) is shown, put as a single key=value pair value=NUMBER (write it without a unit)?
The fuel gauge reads value=0.75
